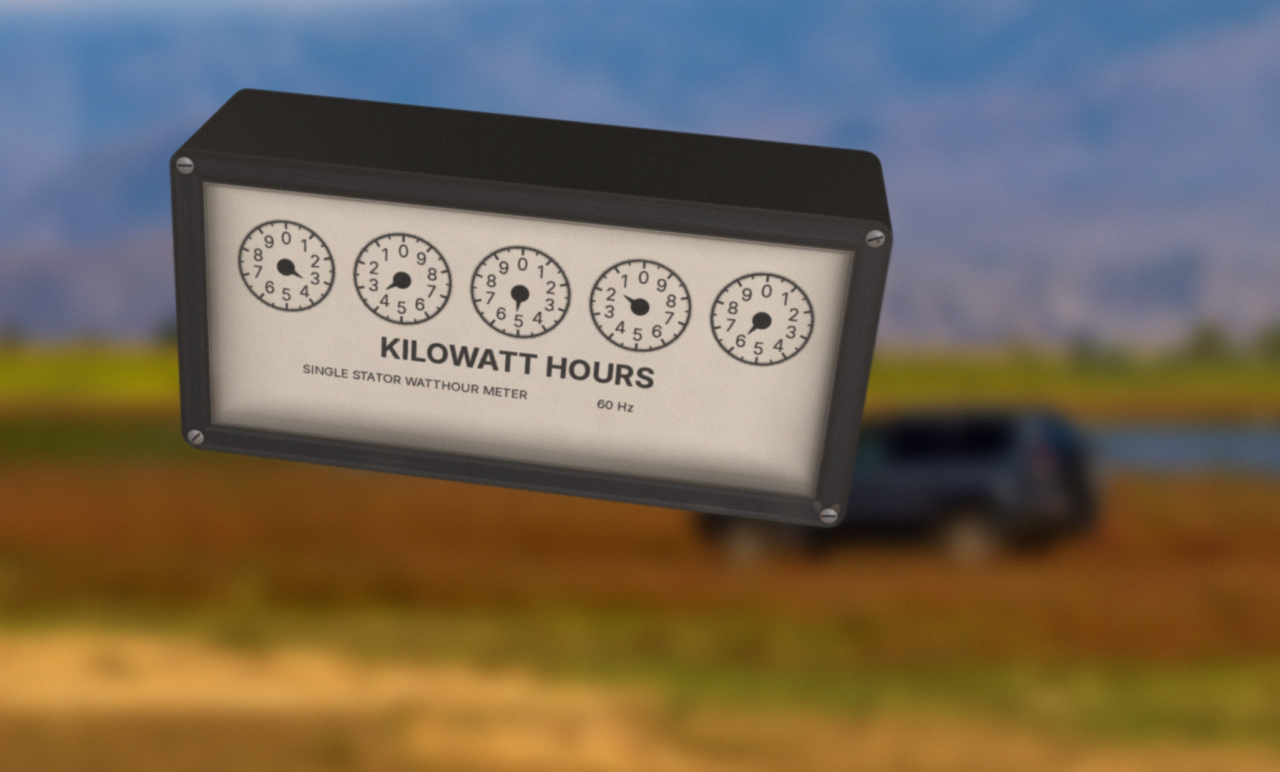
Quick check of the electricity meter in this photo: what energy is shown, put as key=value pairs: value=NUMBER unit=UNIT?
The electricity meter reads value=33516 unit=kWh
